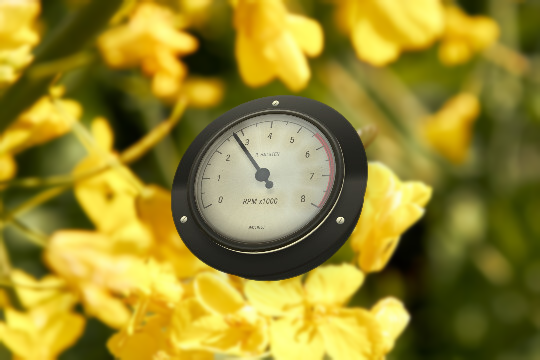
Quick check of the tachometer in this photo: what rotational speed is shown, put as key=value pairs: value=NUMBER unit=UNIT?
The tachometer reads value=2750 unit=rpm
